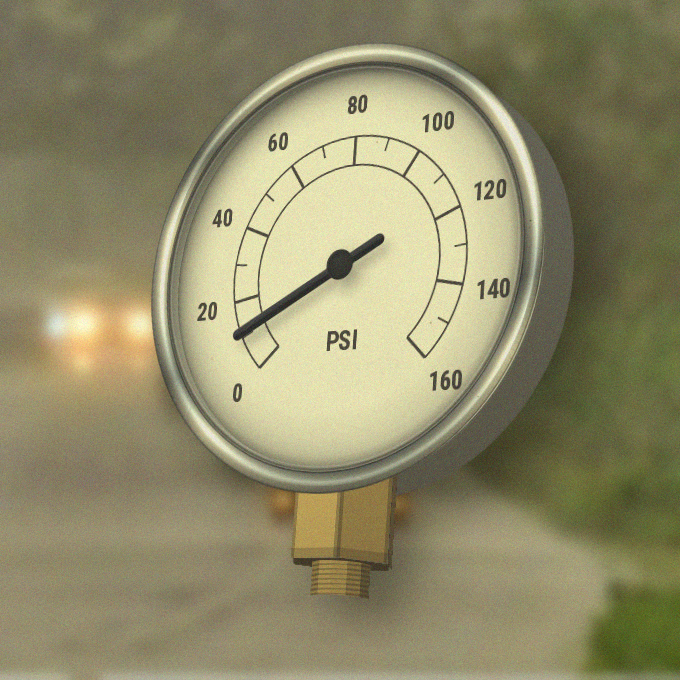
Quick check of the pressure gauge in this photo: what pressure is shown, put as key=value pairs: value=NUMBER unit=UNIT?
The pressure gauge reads value=10 unit=psi
